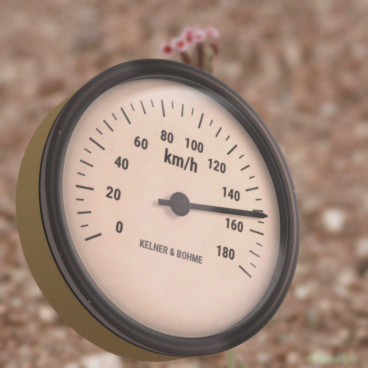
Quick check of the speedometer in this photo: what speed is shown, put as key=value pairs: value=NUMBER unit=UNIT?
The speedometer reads value=152.5 unit=km/h
